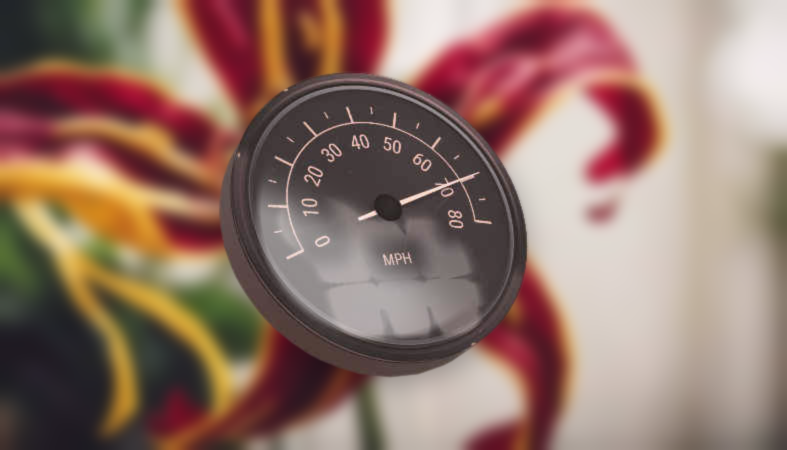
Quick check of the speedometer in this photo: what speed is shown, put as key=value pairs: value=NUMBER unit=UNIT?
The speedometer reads value=70 unit=mph
